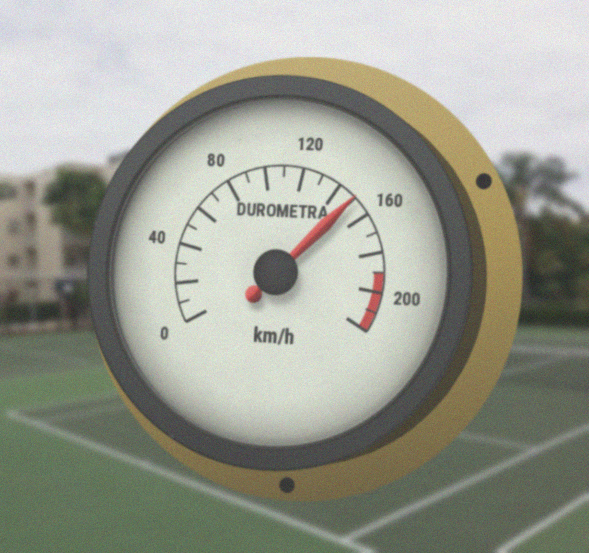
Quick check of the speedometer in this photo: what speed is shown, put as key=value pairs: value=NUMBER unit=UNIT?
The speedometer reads value=150 unit=km/h
